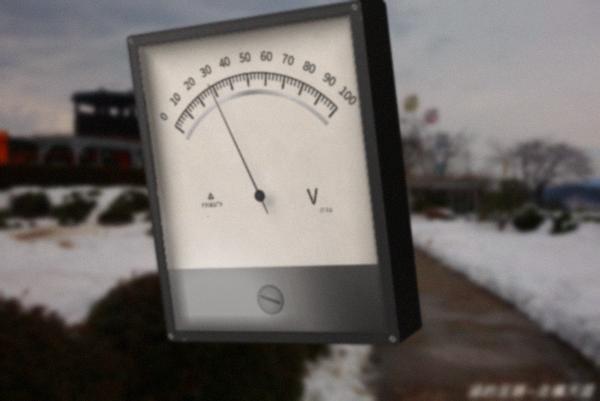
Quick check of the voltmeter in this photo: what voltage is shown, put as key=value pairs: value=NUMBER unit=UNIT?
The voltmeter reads value=30 unit=V
